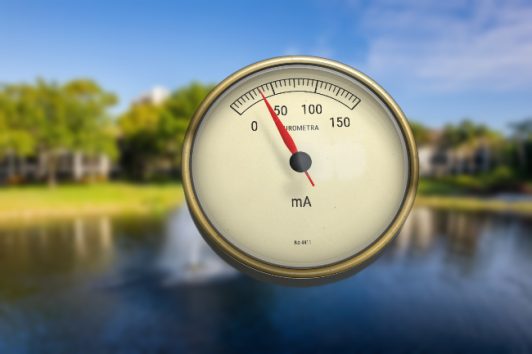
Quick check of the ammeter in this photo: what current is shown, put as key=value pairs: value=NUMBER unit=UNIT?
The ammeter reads value=35 unit=mA
